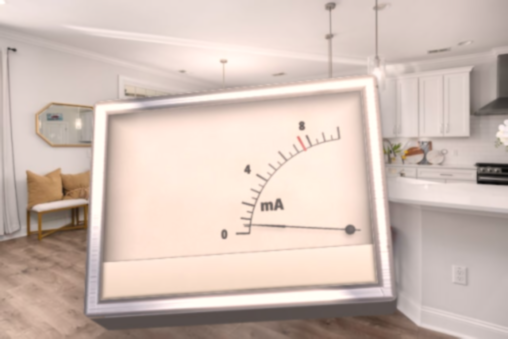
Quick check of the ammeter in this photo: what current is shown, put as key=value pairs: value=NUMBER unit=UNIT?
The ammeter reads value=0.5 unit=mA
